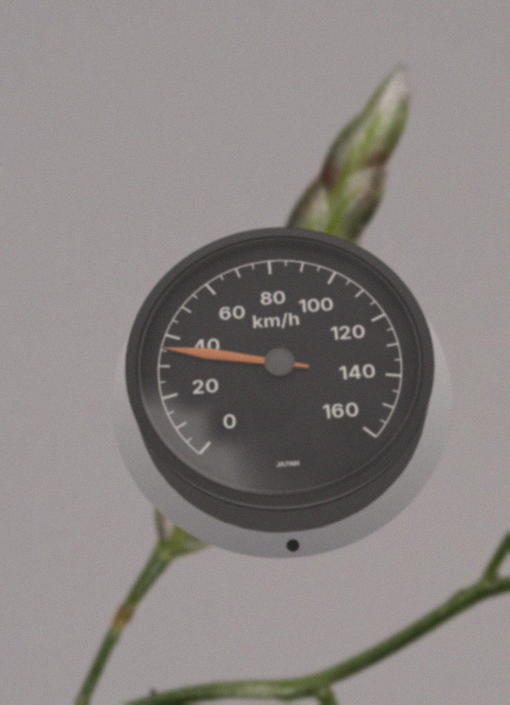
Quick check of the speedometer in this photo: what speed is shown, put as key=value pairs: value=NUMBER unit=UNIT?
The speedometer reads value=35 unit=km/h
